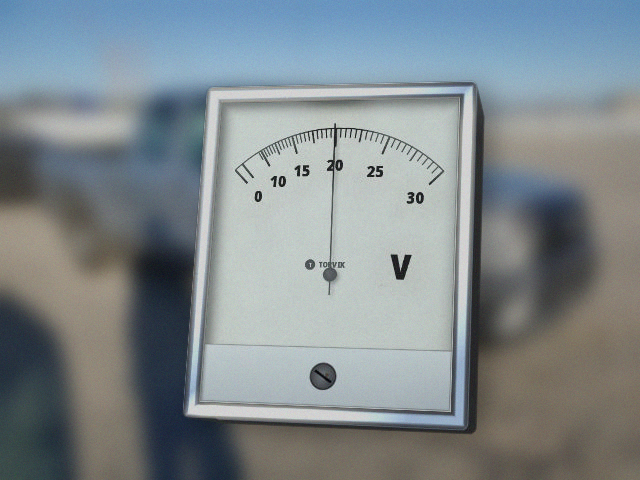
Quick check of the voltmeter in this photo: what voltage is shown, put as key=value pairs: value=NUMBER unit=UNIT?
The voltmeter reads value=20 unit=V
